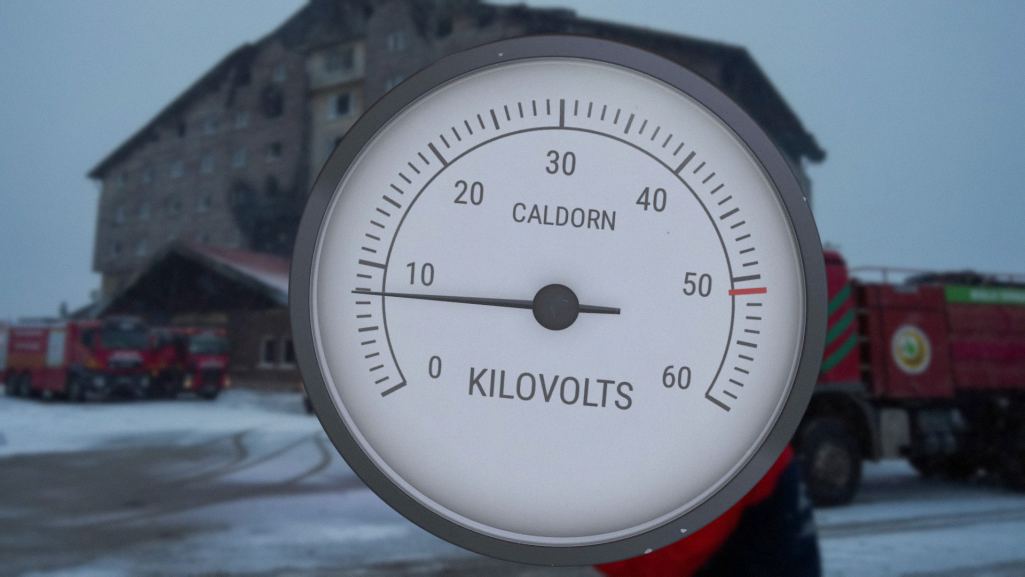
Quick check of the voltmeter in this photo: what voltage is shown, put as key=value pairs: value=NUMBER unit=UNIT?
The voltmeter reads value=8 unit=kV
